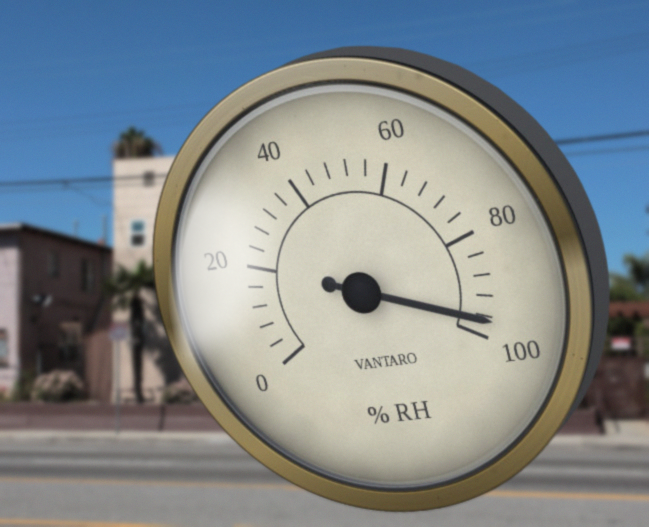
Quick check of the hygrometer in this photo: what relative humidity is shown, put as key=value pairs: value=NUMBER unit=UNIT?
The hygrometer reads value=96 unit=%
